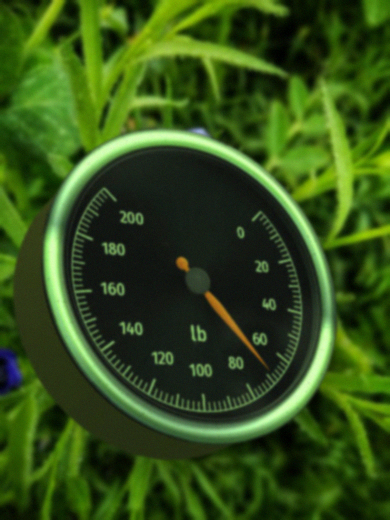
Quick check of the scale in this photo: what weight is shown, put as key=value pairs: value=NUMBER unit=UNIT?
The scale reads value=70 unit=lb
